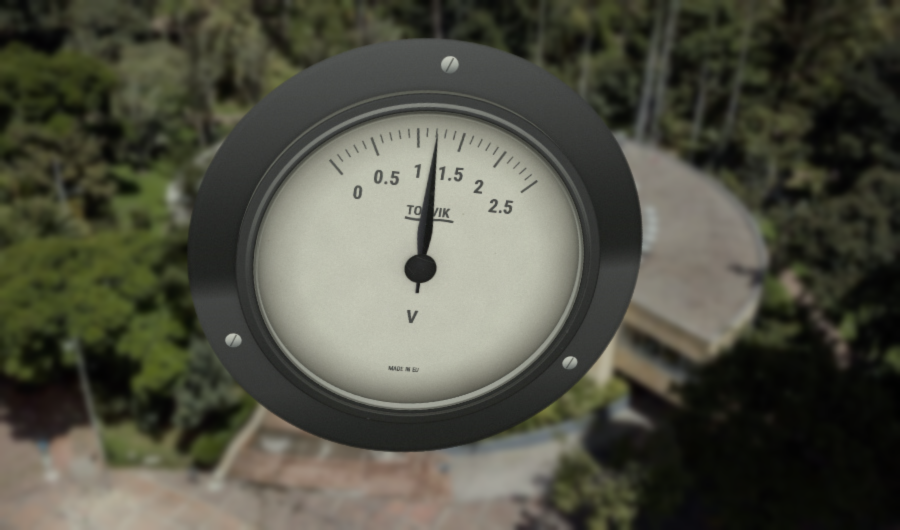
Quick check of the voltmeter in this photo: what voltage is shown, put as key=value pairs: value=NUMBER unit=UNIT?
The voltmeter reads value=1.2 unit=V
